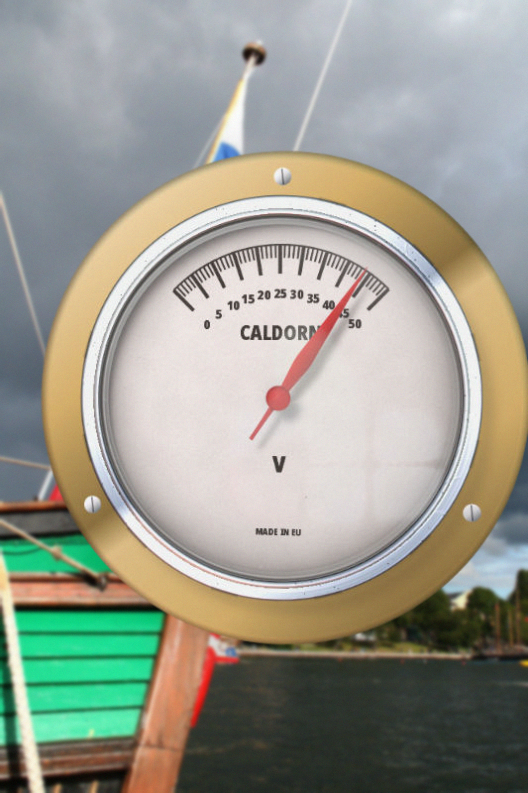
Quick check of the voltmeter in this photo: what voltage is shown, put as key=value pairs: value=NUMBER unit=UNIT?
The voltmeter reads value=44 unit=V
